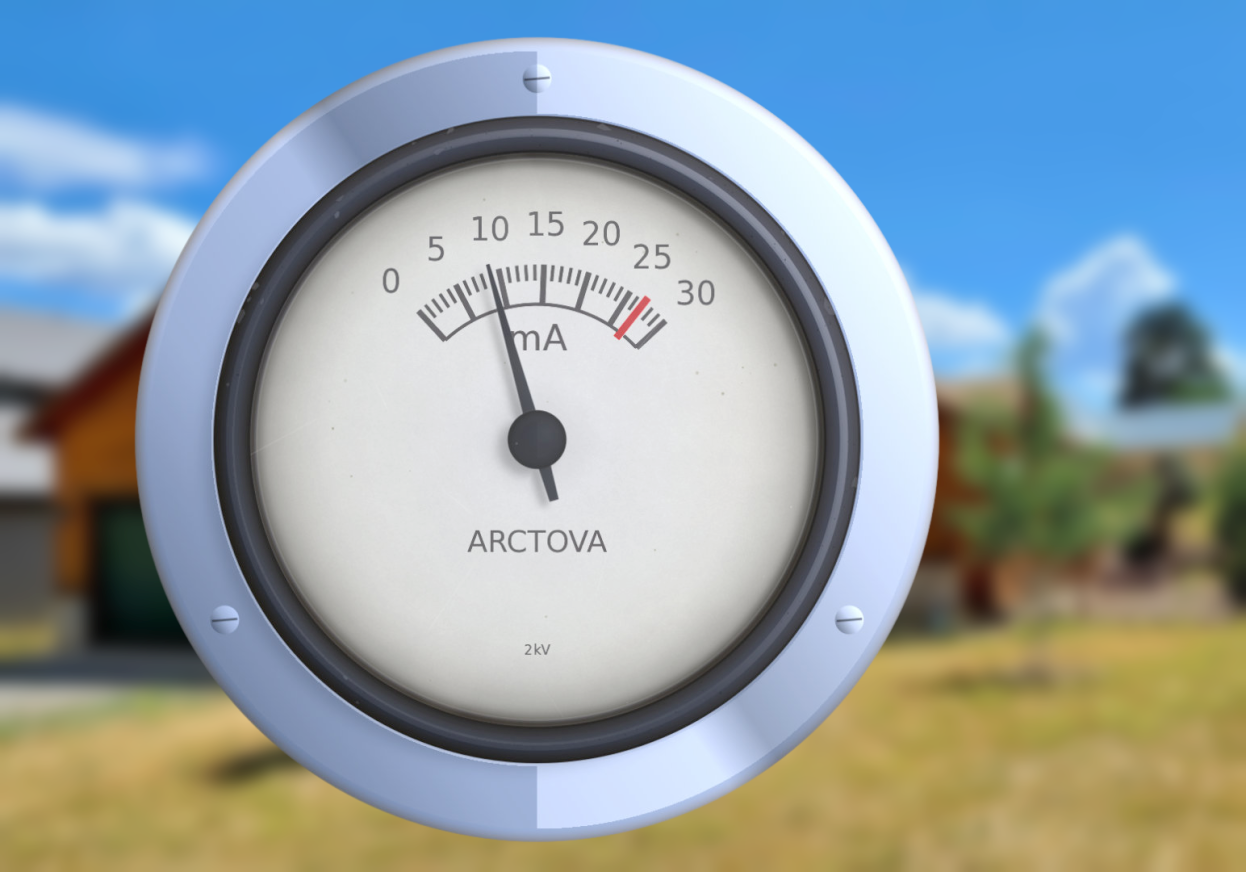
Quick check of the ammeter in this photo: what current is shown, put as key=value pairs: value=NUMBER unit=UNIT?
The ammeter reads value=9 unit=mA
